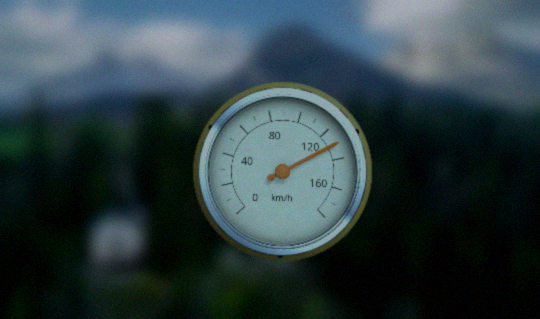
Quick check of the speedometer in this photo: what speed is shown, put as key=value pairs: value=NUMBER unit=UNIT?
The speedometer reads value=130 unit=km/h
